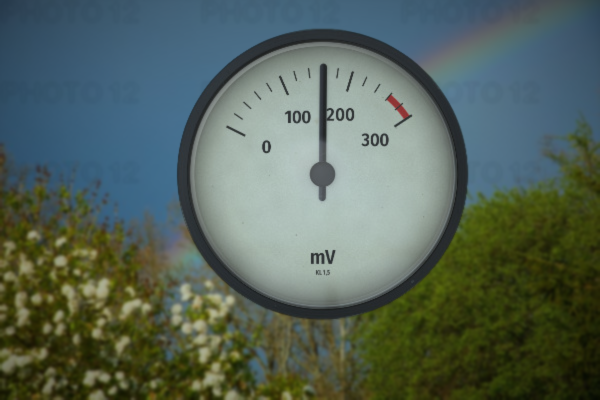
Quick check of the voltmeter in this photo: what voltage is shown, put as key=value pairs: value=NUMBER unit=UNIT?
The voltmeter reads value=160 unit=mV
